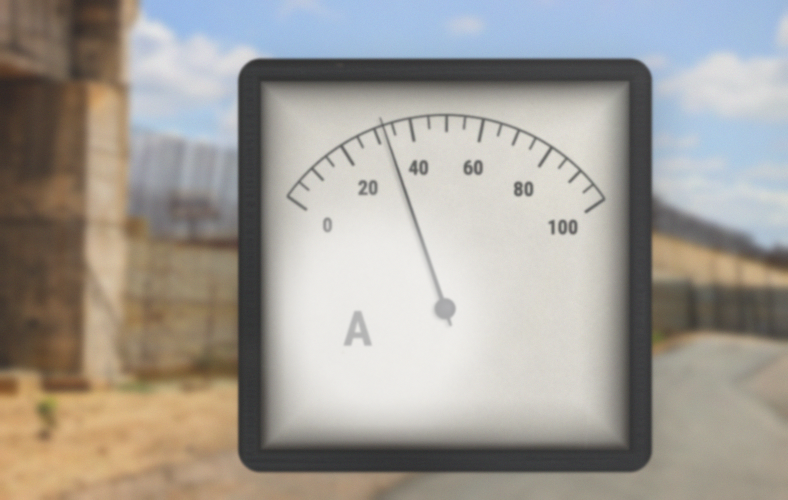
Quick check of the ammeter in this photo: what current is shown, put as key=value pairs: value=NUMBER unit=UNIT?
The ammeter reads value=32.5 unit=A
